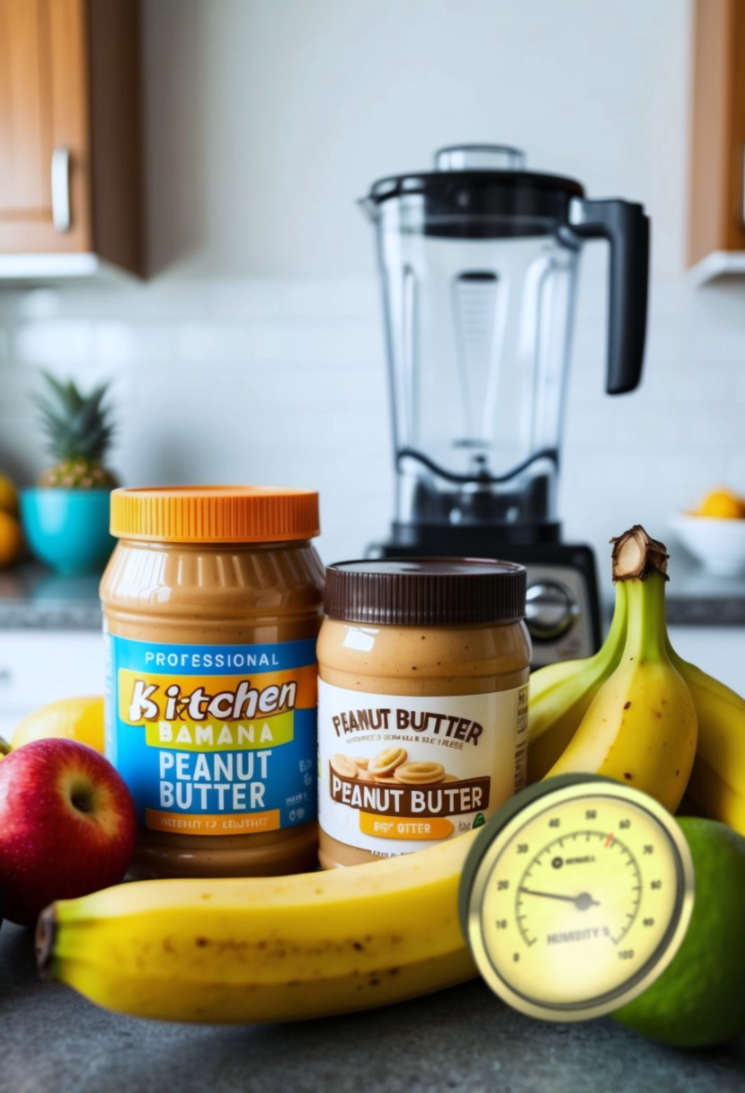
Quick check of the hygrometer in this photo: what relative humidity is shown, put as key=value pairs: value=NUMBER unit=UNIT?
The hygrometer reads value=20 unit=%
